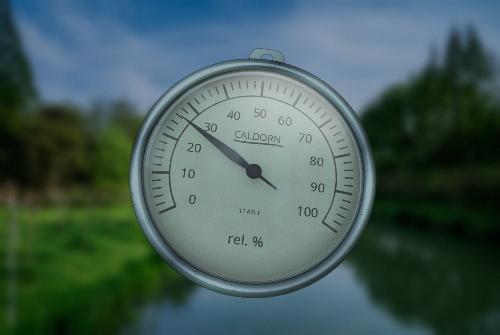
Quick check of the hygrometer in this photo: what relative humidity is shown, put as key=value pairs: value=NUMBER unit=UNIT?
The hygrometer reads value=26 unit=%
